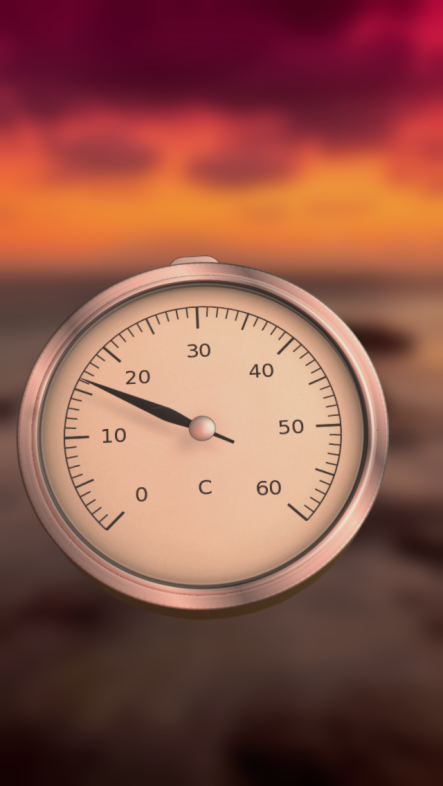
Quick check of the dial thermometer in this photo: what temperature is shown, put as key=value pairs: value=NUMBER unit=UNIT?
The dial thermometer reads value=16 unit=°C
